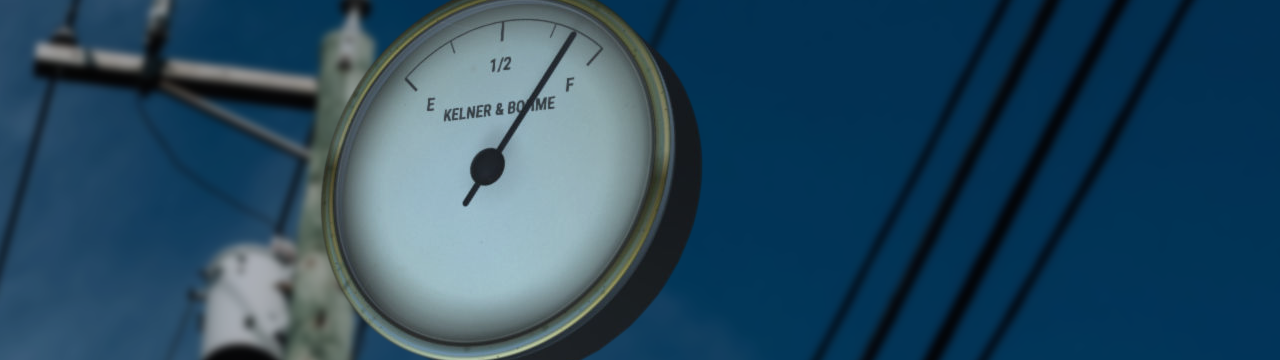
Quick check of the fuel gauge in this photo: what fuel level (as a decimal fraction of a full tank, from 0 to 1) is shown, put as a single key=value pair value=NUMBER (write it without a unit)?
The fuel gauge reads value=0.875
